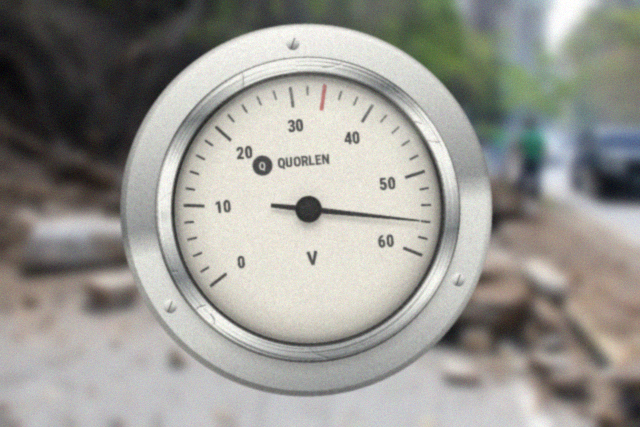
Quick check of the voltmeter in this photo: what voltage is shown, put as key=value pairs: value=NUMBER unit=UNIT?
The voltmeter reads value=56 unit=V
